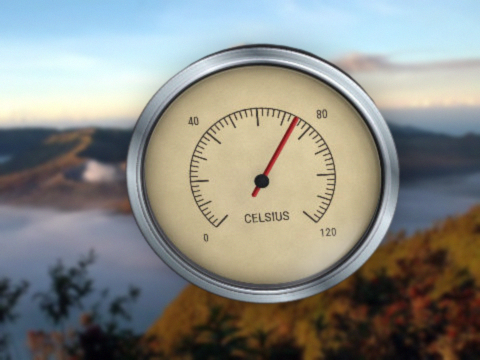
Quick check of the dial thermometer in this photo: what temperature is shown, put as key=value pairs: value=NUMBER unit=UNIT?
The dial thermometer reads value=74 unit=°C
